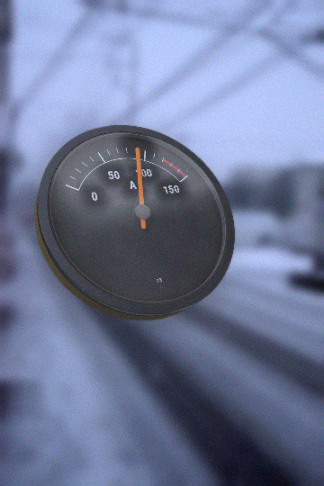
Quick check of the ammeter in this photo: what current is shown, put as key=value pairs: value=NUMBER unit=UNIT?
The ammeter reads value=90 unit=A
